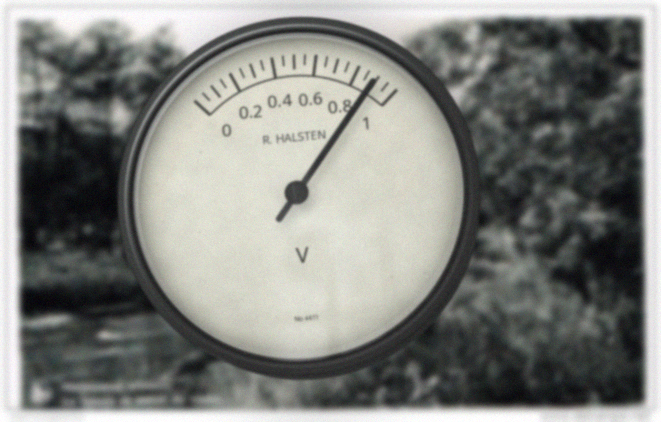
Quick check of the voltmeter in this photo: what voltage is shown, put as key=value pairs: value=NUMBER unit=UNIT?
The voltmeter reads value=0.9 unit=V
